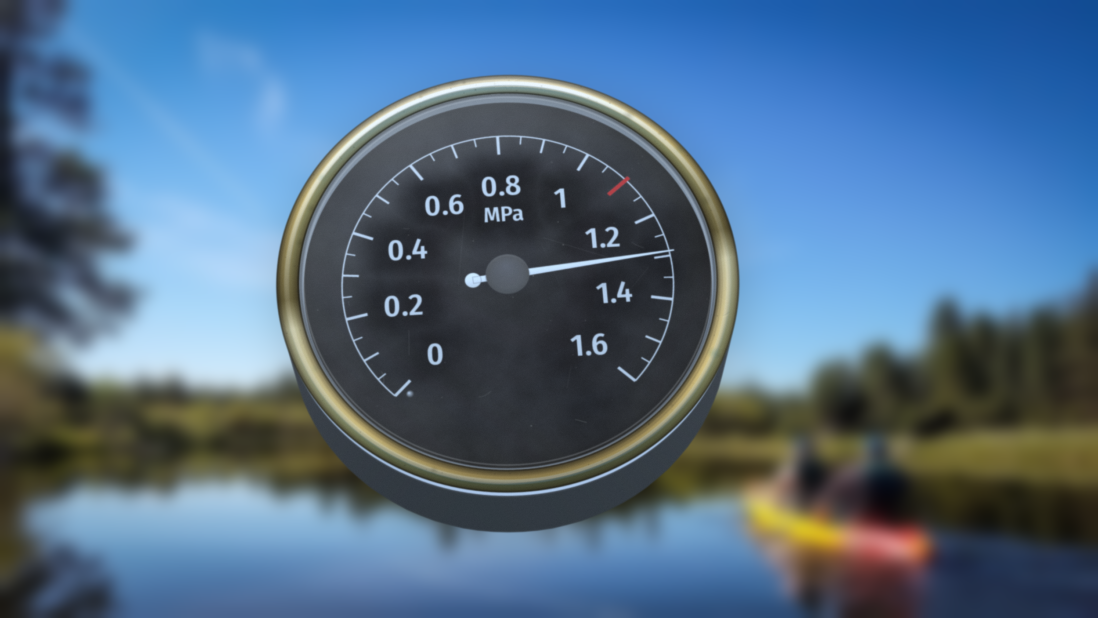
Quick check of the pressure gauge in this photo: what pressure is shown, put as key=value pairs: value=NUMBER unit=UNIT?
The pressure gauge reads value=1.3 unit=MPa
